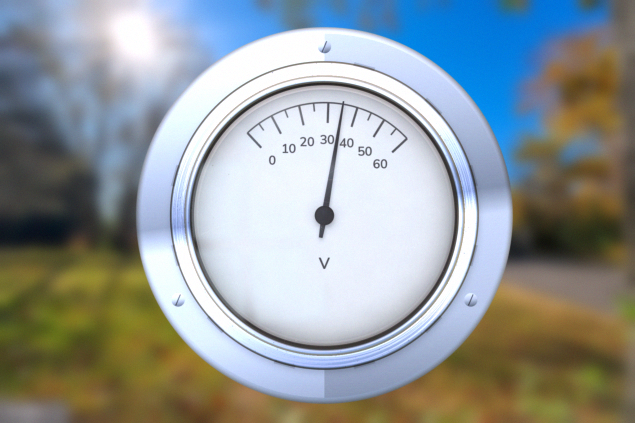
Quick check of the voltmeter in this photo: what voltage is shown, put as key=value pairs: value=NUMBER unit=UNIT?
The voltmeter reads value=35 unit=V
